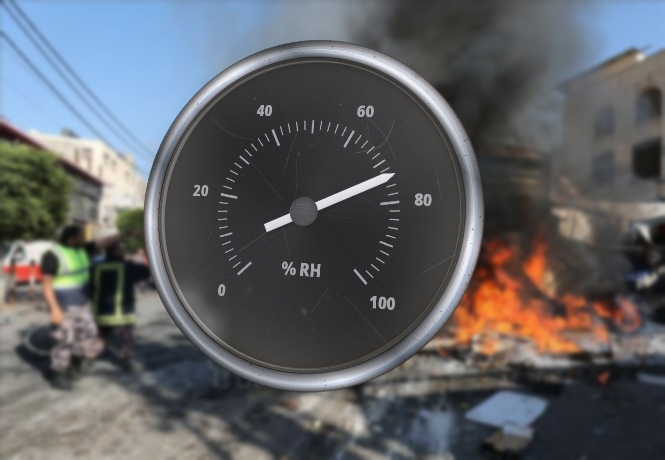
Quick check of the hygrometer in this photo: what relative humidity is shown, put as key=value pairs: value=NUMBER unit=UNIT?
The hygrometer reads value=74 unit=%
